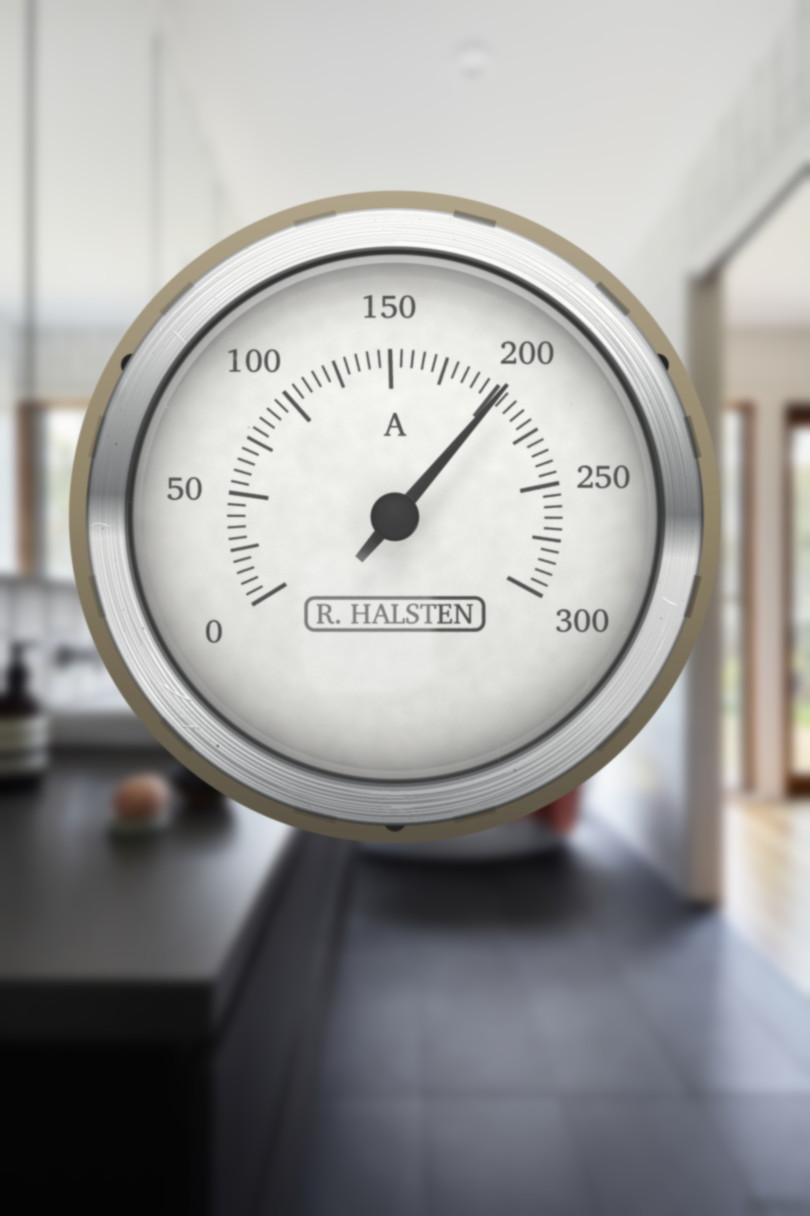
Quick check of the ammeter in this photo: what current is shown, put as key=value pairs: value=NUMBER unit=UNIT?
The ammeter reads value=202.5 unit=A
